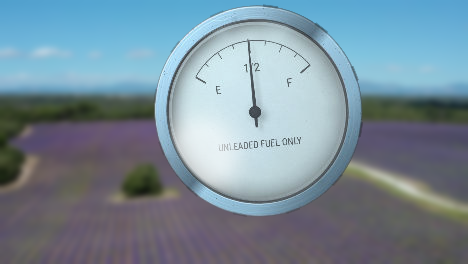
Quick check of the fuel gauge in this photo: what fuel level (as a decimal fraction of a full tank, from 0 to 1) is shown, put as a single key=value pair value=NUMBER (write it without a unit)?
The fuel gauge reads value=0.5
